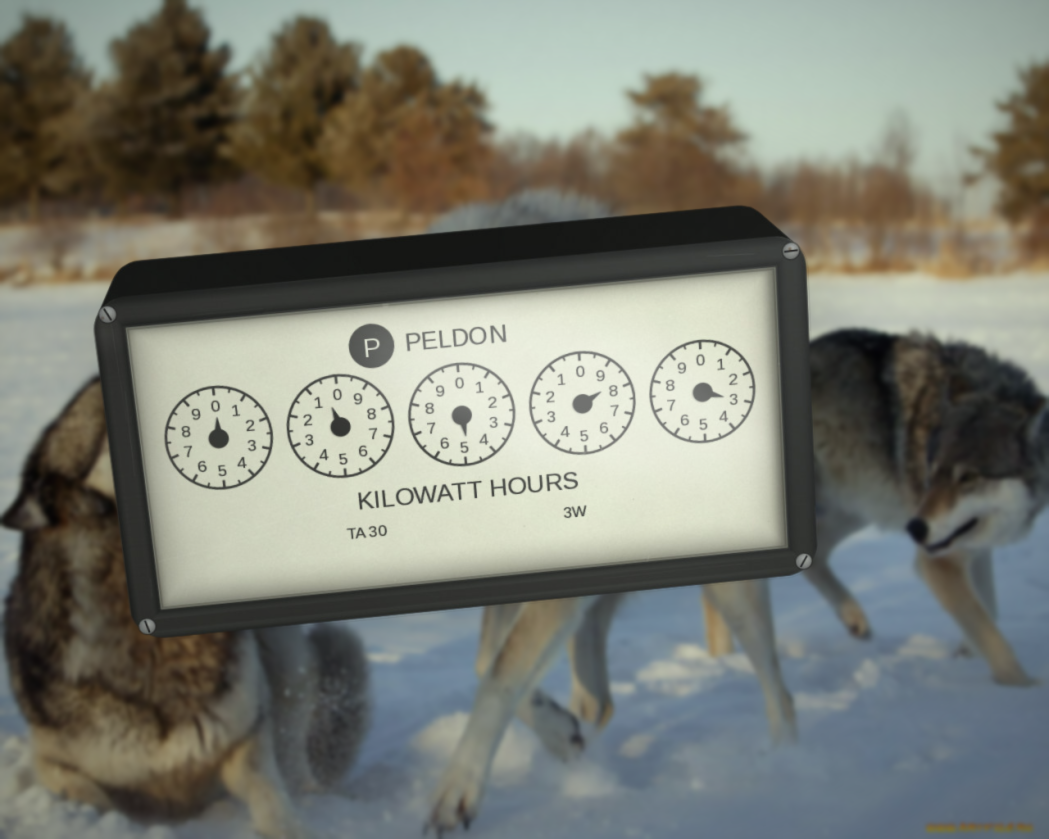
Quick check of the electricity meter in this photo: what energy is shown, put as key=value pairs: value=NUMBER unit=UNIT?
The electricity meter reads value=483 unit=kWh
